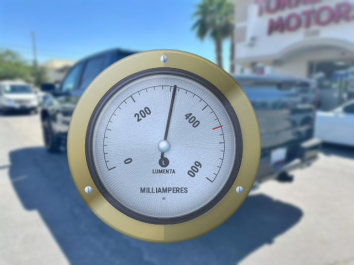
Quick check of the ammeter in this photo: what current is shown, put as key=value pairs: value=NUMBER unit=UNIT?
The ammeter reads value=310 unit=mA
